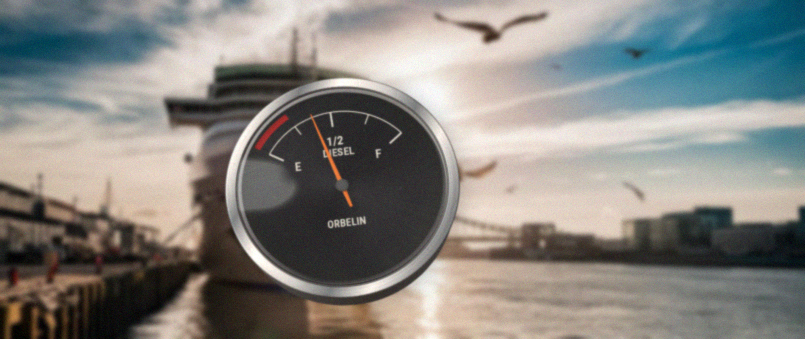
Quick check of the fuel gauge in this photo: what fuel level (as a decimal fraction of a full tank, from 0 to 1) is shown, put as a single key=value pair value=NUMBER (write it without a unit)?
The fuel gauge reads value=0.375
